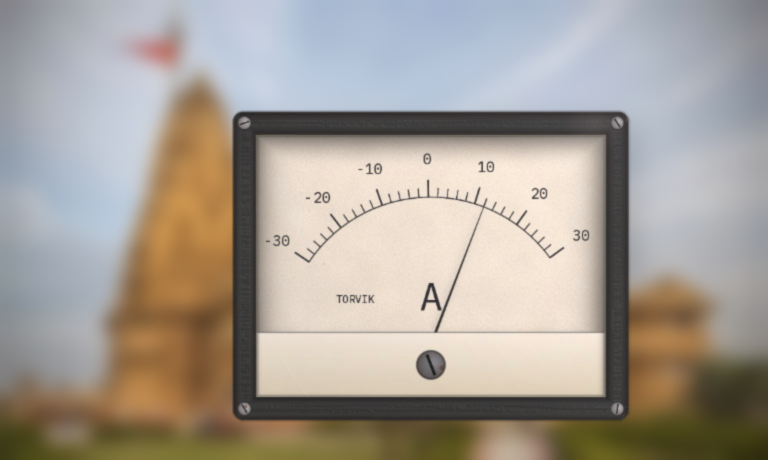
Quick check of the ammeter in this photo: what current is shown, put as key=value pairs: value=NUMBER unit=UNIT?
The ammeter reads value=12 unit=A
